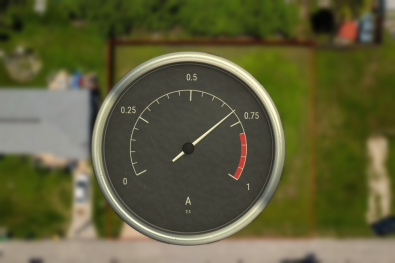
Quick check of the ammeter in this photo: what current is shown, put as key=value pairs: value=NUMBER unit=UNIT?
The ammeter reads value=0.7 unit=A
